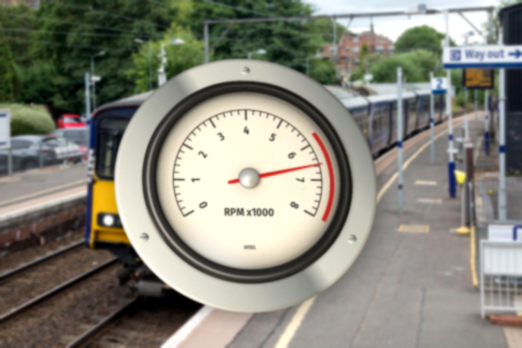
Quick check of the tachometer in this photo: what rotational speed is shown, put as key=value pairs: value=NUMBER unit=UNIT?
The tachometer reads value=6600 unit=rpm
